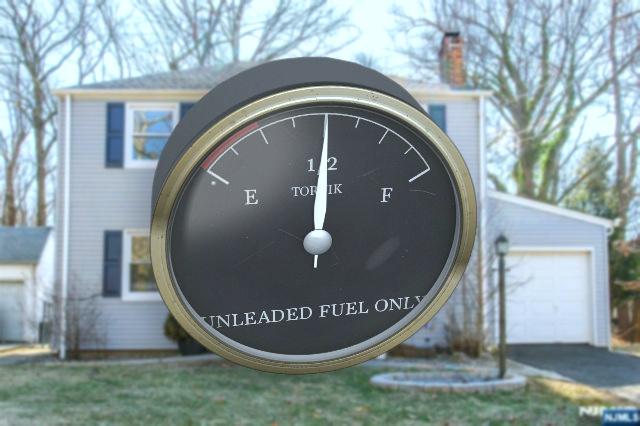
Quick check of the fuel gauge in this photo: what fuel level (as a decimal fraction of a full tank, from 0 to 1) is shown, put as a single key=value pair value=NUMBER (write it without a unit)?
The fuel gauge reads value=0.5
